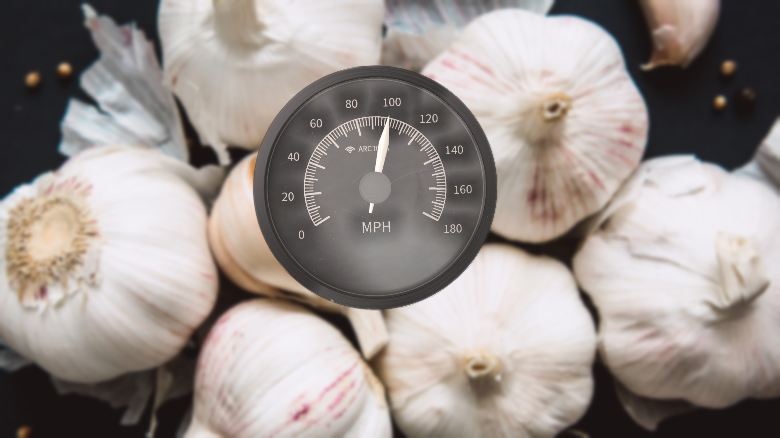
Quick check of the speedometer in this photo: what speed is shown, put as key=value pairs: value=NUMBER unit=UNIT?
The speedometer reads value=100 unit=mph
